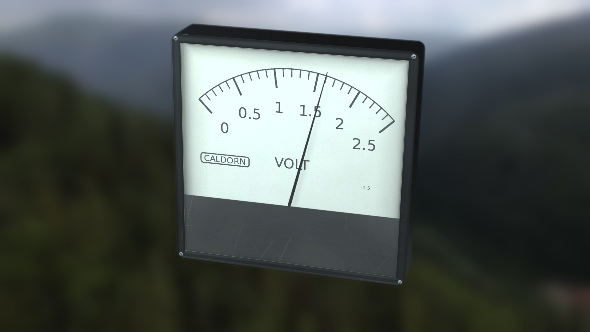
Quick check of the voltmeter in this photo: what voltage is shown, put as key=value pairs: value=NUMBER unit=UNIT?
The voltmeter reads value=1.6 unit=V
